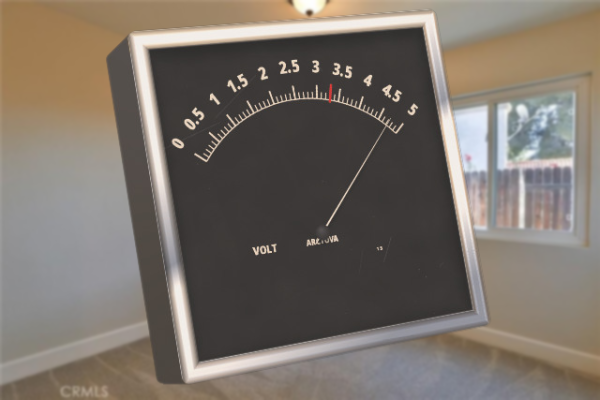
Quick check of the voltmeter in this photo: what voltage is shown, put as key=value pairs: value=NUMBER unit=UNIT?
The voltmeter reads value=4.7 unit=V
